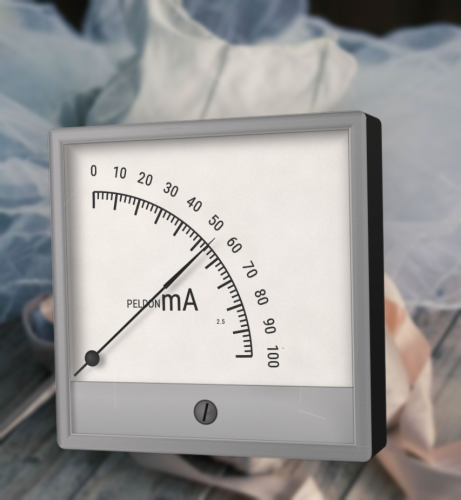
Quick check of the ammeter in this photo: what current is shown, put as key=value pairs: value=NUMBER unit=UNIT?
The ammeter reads value=54 unit=mA
